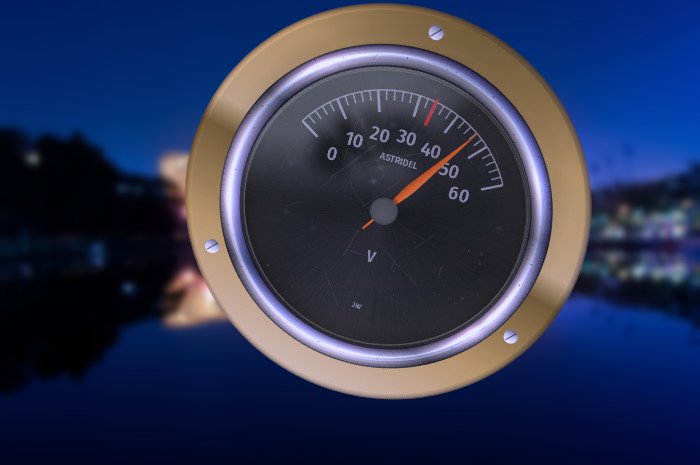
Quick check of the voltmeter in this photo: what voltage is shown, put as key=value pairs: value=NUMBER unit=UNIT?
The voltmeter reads value=46 unit=V
